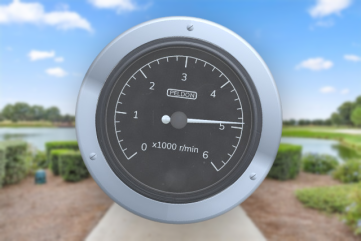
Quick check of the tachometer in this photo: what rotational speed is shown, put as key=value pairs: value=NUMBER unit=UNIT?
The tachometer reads value=4900 unit=rpm
